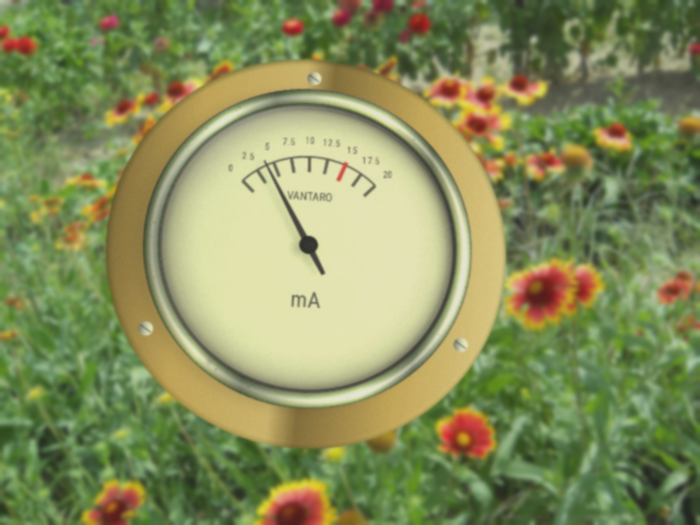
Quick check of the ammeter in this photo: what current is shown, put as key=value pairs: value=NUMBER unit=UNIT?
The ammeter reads value=3.75 unit=mA
